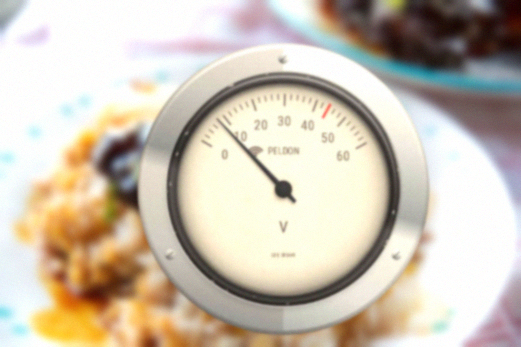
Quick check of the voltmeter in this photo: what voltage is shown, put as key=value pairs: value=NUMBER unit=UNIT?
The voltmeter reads value=8 unit=V
